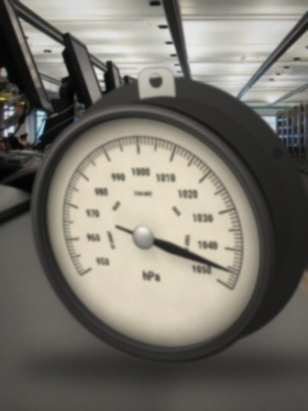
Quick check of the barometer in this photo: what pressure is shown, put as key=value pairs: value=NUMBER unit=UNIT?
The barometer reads value=1045 unit=hPa
